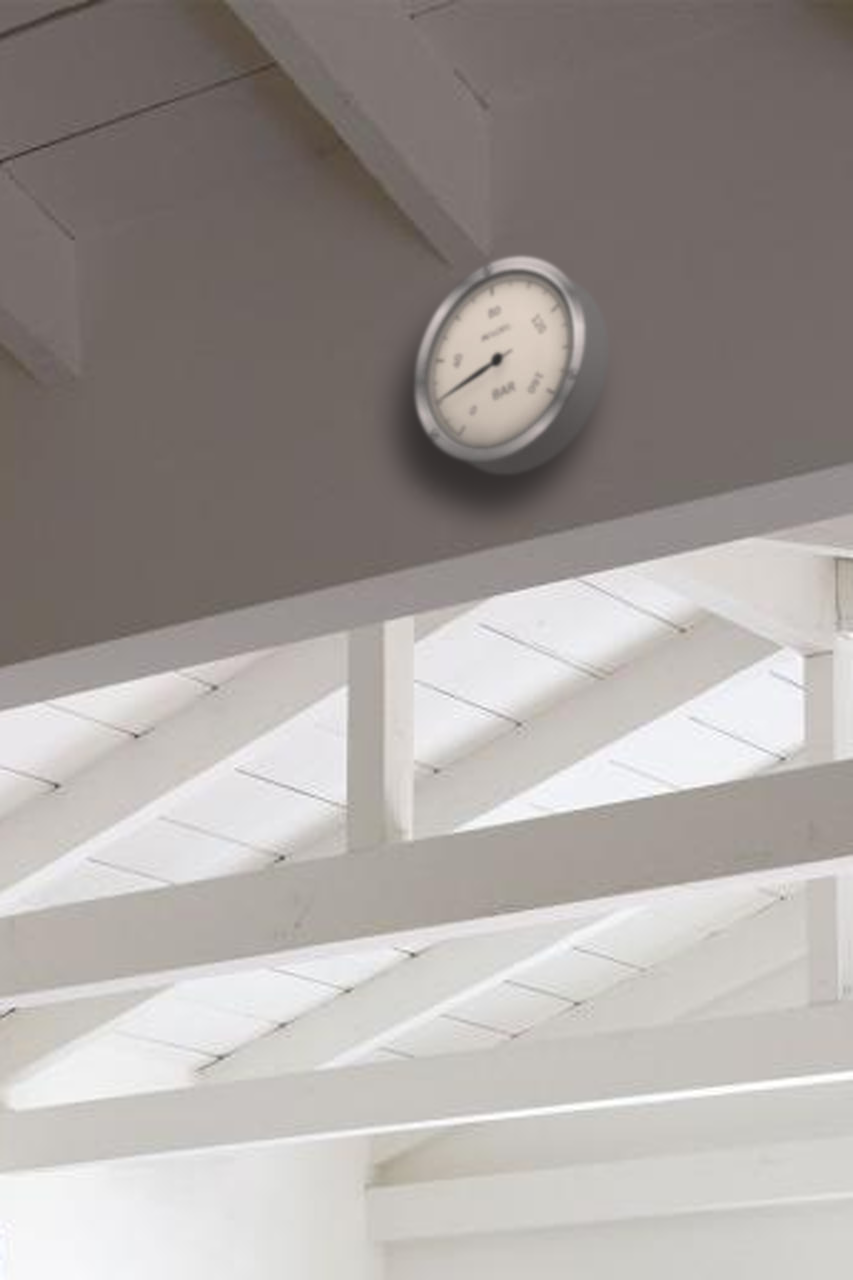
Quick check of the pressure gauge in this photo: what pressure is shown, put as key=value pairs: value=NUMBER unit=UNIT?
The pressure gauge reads value=20 unit=bar
